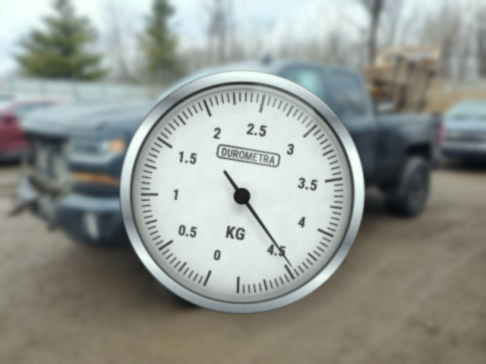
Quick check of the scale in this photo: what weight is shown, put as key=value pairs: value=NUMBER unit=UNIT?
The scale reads value=4.45 unit=kg
